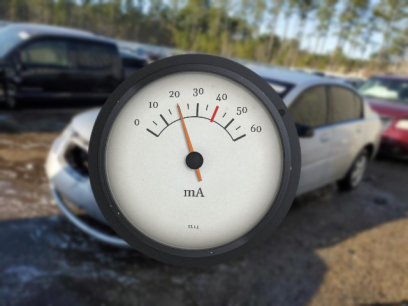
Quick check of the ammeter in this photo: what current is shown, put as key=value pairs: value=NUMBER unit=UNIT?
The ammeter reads value=20 unit=mA
